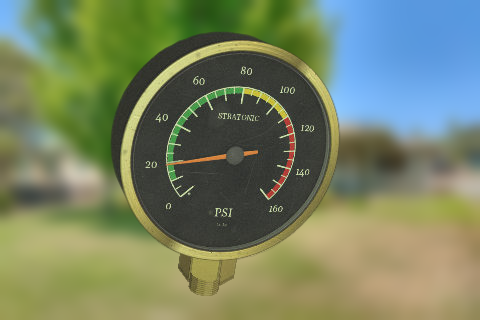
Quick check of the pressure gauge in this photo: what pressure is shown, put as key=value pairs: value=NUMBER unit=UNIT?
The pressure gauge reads value=20 unit=psi
